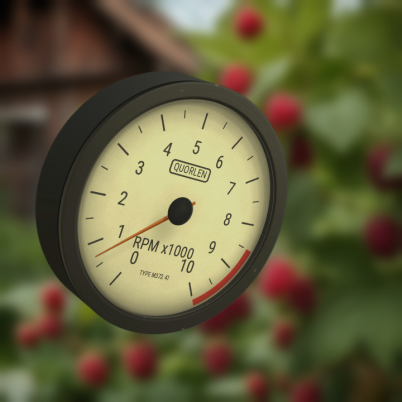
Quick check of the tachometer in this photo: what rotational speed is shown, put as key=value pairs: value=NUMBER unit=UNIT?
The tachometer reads value=750 unit=rpm
